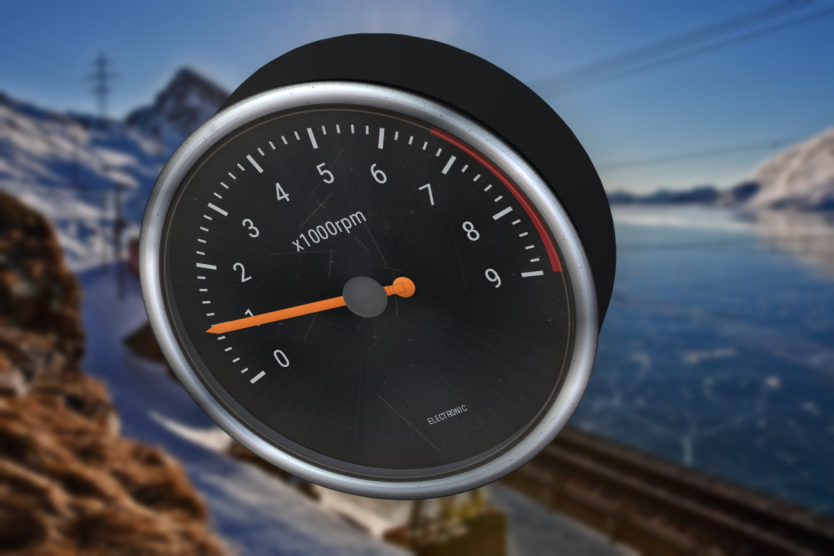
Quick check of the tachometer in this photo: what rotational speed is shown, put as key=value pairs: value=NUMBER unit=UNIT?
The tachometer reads value=1000 unit=rpm
